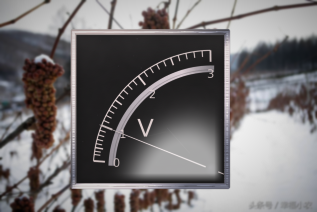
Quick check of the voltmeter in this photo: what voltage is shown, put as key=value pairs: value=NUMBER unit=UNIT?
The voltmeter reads value=1 unit=V
